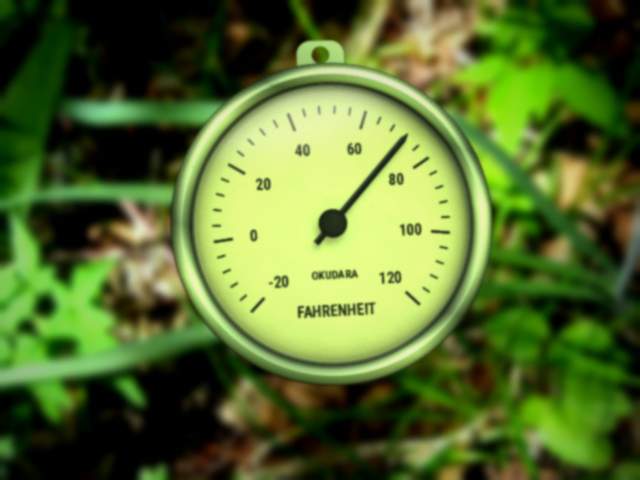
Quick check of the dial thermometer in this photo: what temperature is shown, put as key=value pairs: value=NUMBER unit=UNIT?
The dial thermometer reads value=72 unit=°F
